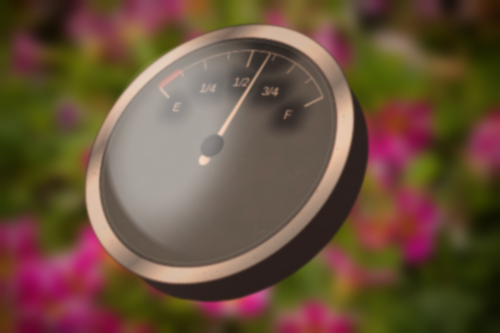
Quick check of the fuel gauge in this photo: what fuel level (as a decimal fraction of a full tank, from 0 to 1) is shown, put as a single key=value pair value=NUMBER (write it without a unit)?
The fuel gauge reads value=0.625
